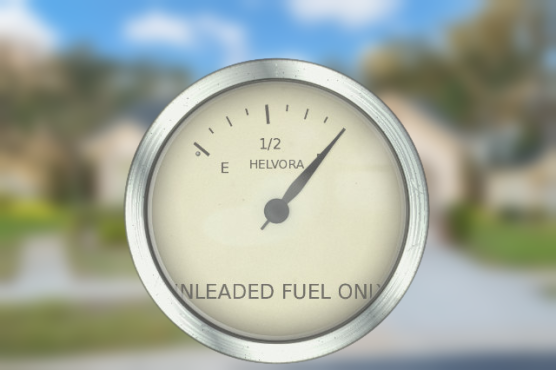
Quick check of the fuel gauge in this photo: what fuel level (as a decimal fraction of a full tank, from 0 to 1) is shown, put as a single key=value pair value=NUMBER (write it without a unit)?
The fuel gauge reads value=1
